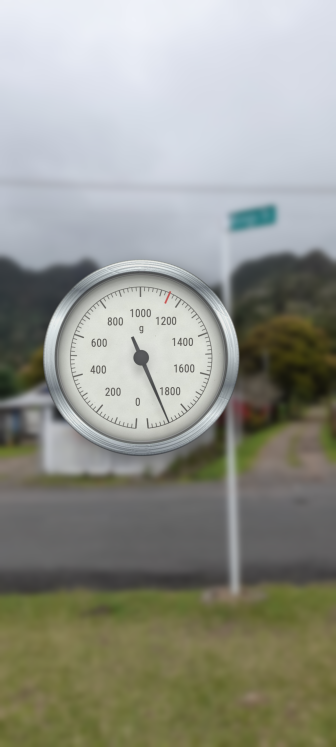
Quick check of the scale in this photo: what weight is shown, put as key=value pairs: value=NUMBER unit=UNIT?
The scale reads value=1900 unit=g
